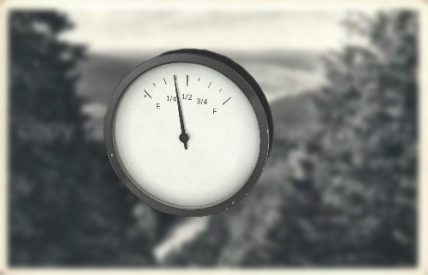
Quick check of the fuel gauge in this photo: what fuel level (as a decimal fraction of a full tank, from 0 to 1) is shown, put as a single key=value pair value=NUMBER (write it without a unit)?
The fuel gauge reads value=0.375
